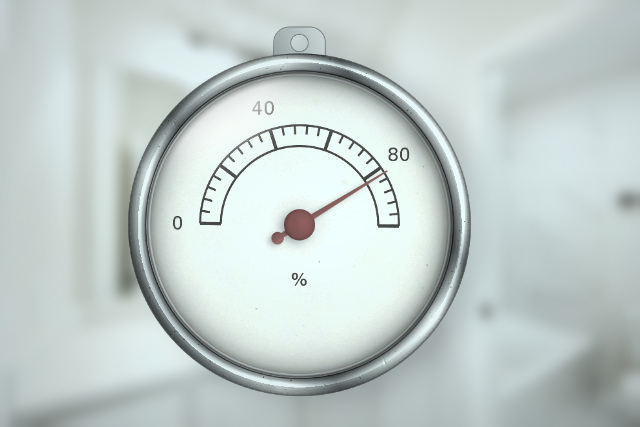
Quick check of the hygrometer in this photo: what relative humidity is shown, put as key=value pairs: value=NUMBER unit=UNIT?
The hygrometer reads value=82 unit=%
